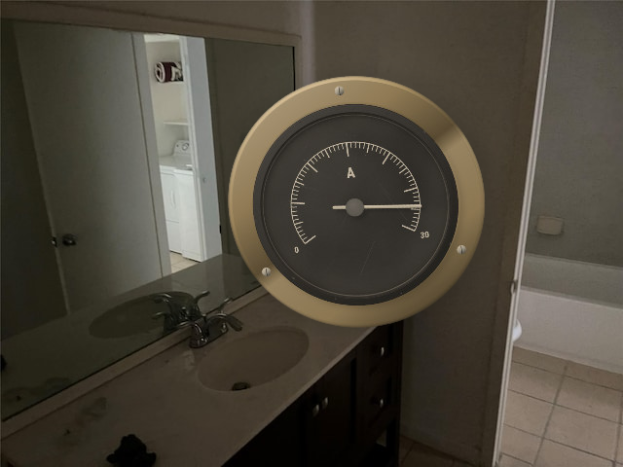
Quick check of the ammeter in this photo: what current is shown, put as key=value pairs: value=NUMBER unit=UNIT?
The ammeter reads value=27 unit=A
